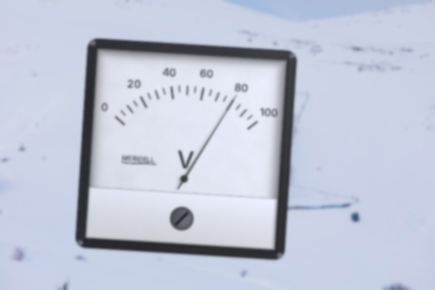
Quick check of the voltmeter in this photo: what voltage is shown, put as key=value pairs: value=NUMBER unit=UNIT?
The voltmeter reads value=80 unit=V
